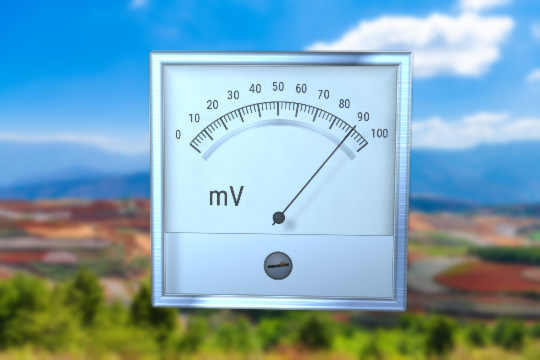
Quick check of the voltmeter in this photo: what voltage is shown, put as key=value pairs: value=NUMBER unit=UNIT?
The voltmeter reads value=90 unit=mV
